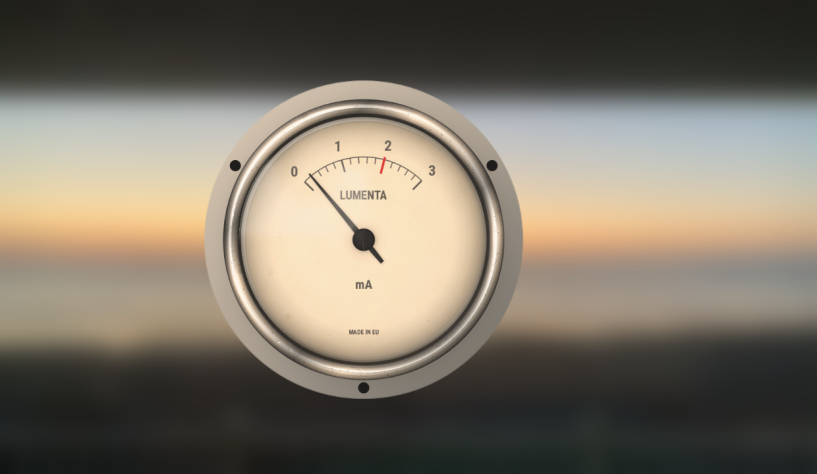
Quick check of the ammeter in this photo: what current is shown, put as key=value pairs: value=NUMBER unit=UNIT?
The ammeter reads value=0.2 unit=mA
